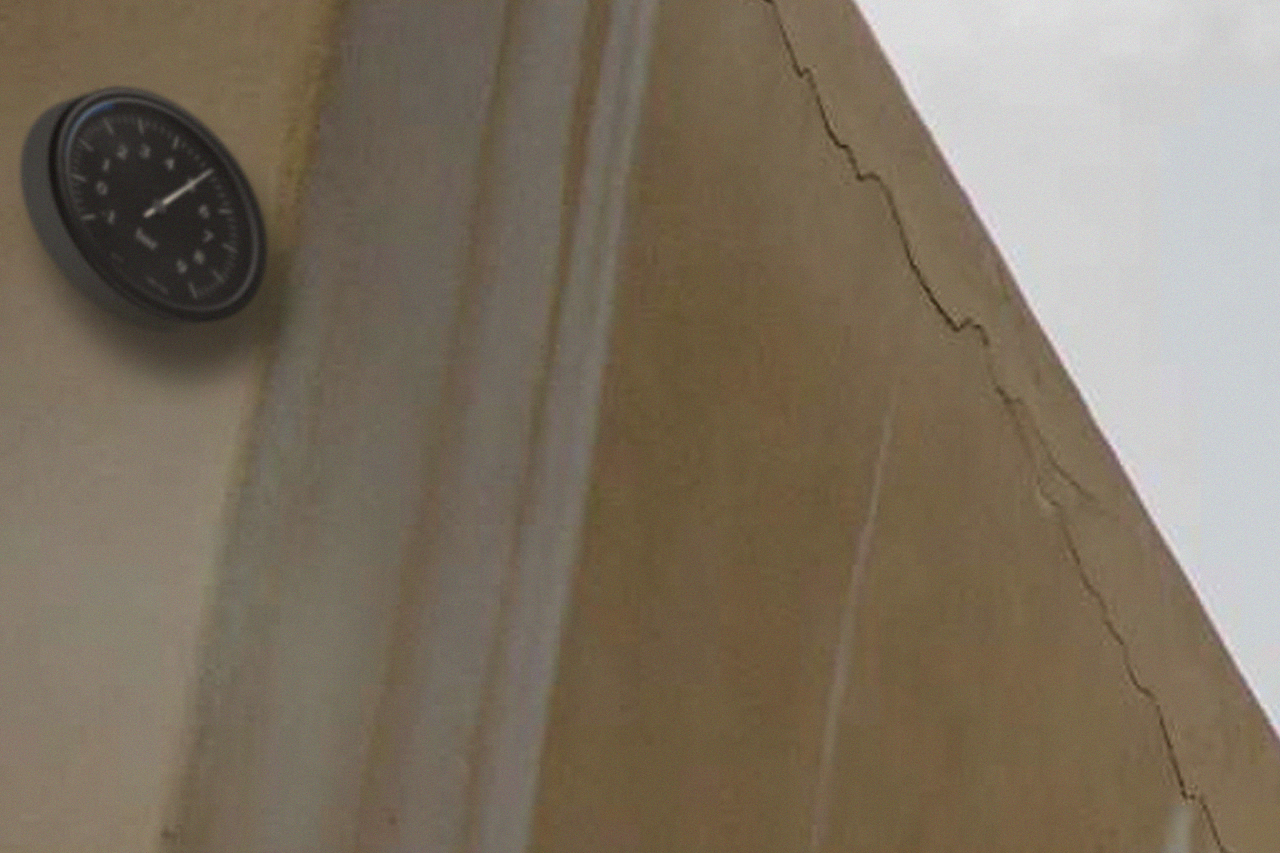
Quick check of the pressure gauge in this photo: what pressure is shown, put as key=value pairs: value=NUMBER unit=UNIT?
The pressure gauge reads value=5 unit=bar
